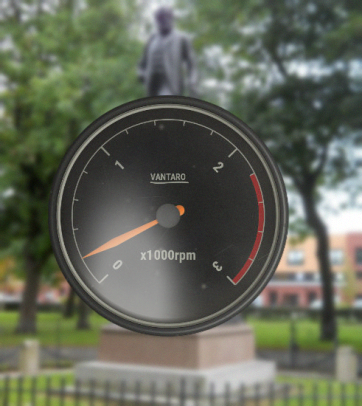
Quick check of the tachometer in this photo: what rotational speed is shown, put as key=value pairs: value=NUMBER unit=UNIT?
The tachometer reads value=200 unit=rpm
